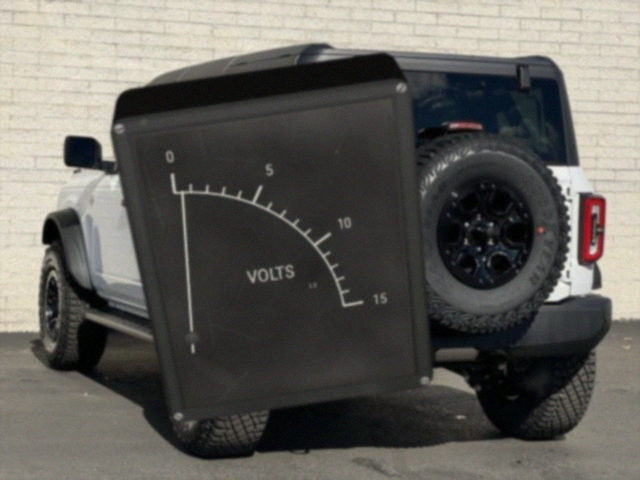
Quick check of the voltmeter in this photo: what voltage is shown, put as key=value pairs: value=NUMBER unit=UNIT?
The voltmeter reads value=0.5 unit=V
